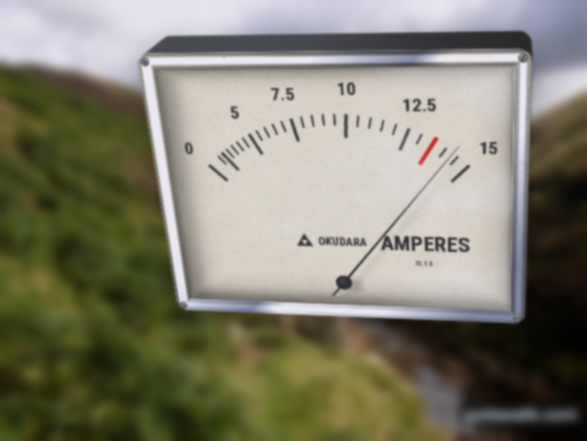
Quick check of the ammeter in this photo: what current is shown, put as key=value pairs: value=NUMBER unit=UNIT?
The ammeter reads value=14.25 unit=A
